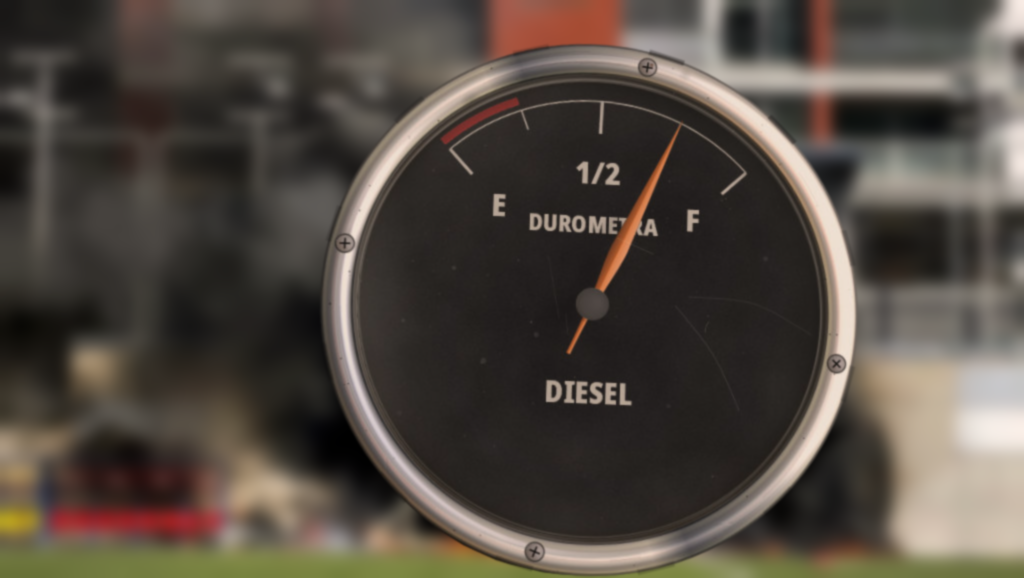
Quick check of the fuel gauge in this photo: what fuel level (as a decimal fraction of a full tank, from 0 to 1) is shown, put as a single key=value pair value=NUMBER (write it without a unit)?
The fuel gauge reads value=0.75
